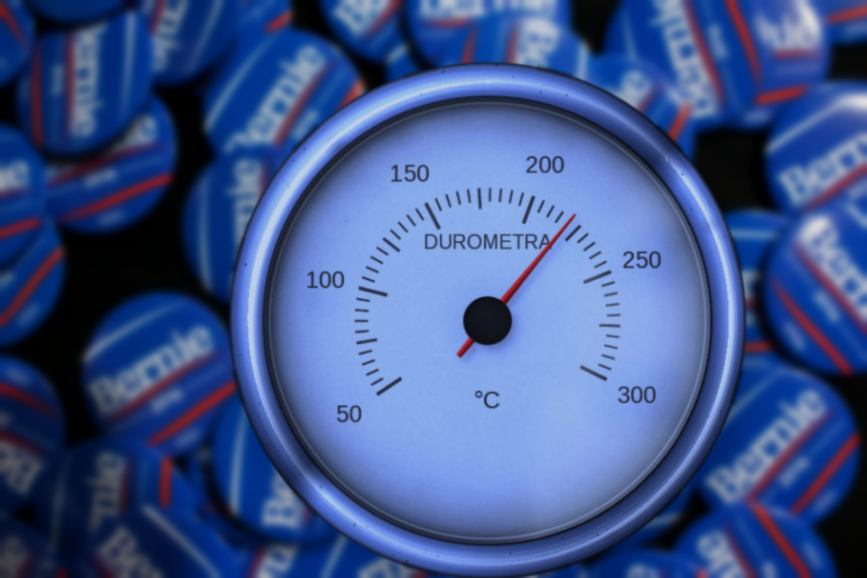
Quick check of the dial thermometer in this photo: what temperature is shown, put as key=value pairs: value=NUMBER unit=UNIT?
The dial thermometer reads value=220 unit=°C
